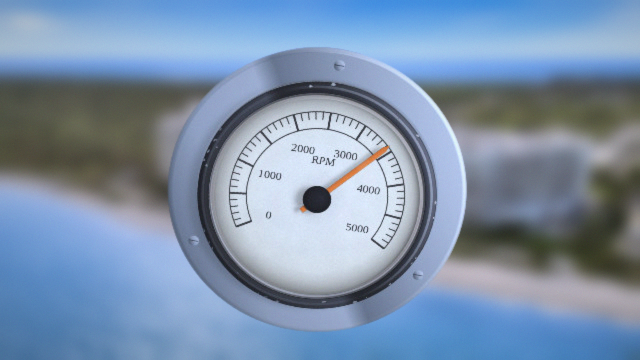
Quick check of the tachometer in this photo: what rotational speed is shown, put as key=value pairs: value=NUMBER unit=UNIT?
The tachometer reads value=3400 unit=rpm
